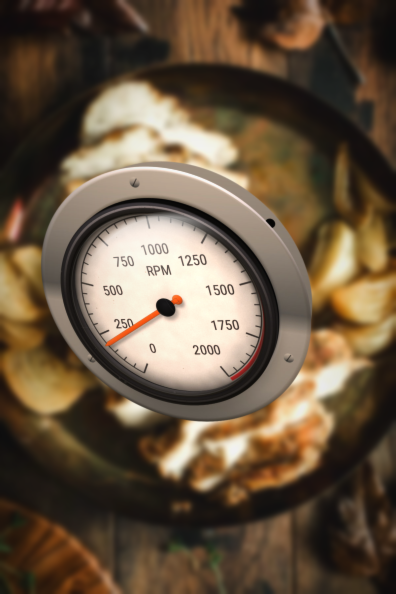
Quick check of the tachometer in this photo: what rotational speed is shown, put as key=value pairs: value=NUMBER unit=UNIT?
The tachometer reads value=200 unit=rpm
